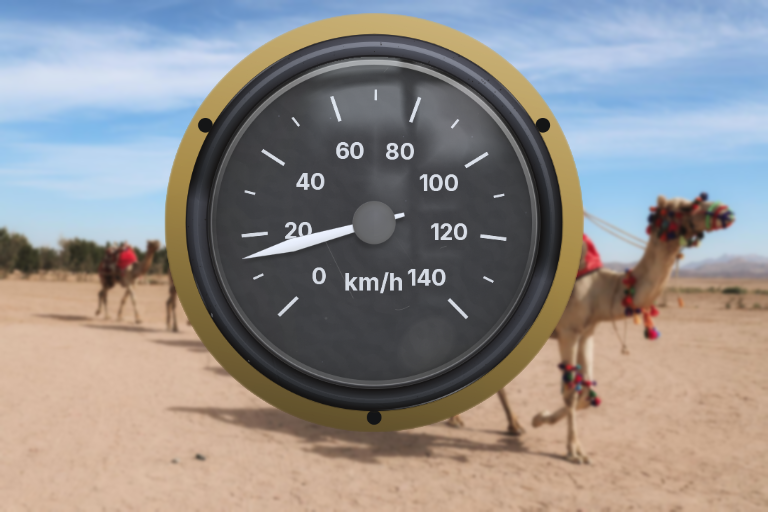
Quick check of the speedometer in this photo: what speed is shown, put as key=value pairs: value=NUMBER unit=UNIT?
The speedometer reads value=15 unit=km/h
